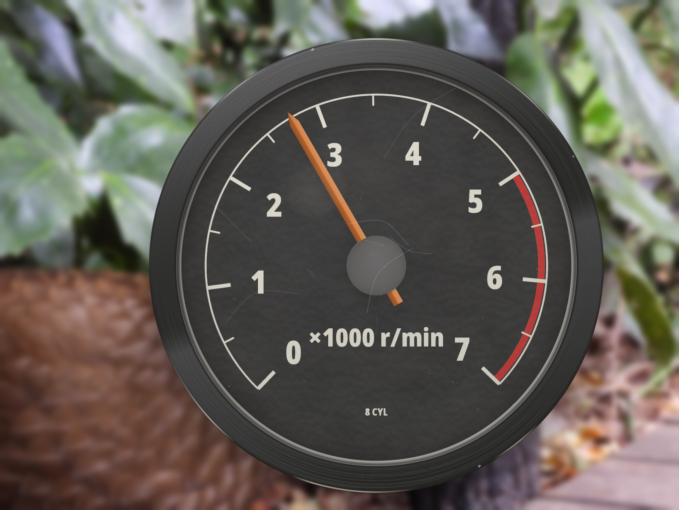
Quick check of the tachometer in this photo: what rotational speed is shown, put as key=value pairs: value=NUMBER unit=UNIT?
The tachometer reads value=2750 unit=rpm
